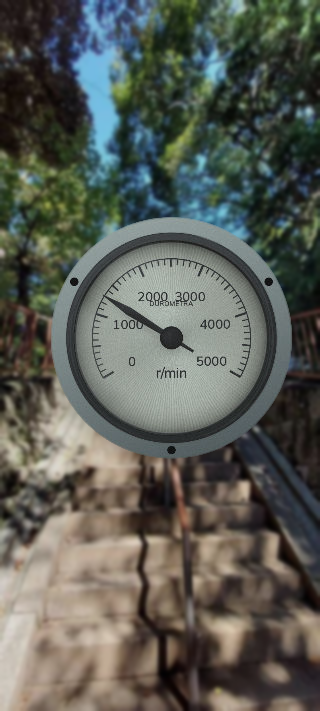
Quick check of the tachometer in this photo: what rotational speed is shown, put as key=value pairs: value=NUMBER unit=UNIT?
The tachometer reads value=1300 unit=rpm
